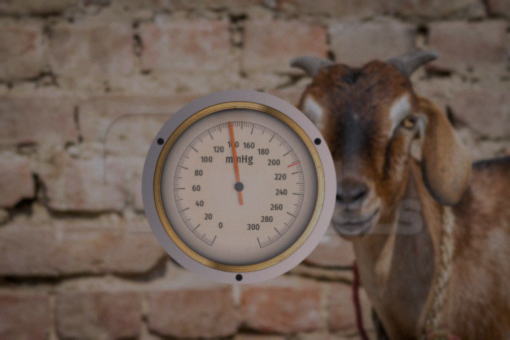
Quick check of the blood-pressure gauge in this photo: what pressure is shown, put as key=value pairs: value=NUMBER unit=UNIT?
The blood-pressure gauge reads value=140 unit=mmHg
